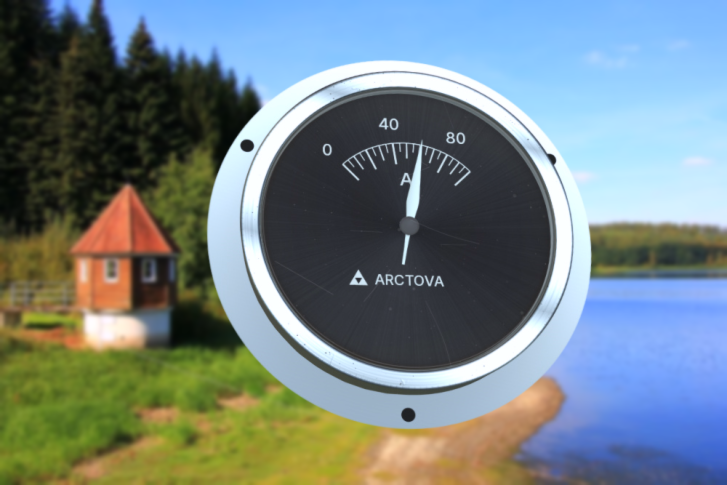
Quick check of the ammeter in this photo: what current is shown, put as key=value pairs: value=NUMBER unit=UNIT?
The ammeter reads value=60 unit=A
